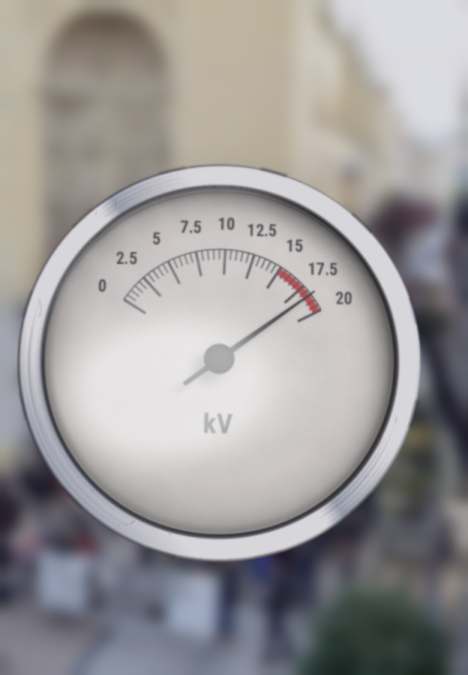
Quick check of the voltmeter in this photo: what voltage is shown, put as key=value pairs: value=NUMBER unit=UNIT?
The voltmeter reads value=18.5 unit=kV
